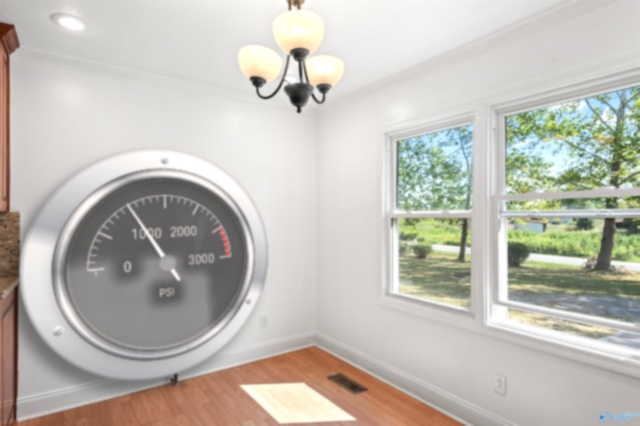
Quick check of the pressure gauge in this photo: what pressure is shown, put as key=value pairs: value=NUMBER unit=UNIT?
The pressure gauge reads value=1000 unit=psi
